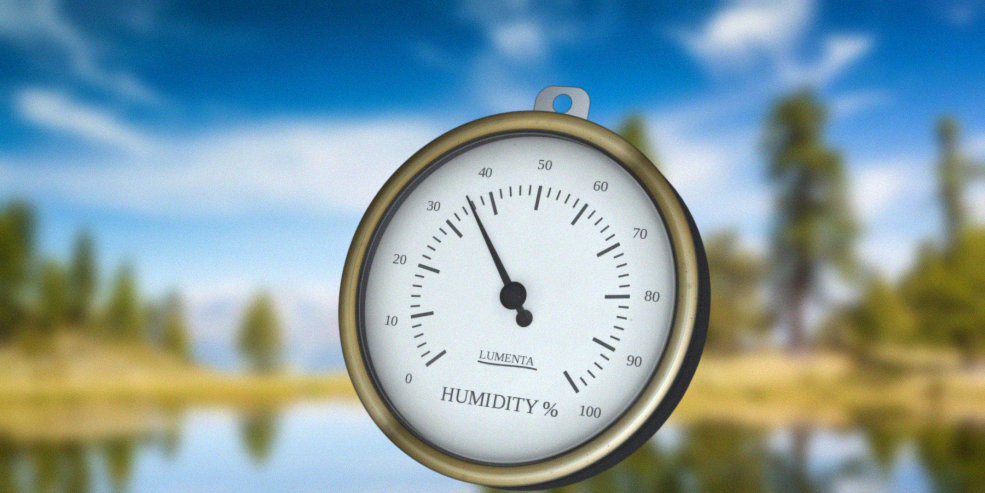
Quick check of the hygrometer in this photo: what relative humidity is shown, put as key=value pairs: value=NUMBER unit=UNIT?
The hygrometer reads value=36 unit=%
